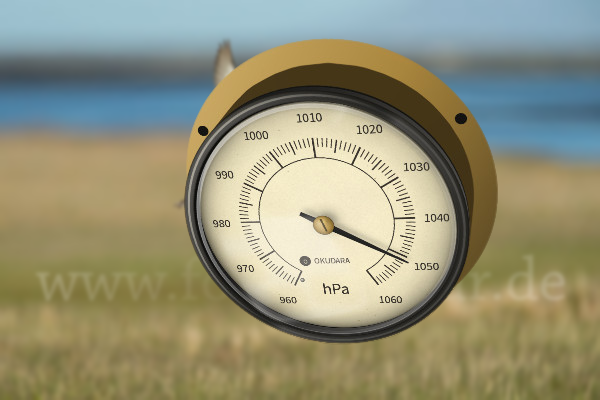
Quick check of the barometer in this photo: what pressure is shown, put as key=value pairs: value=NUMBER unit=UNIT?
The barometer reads value=1050 unit=hPa
